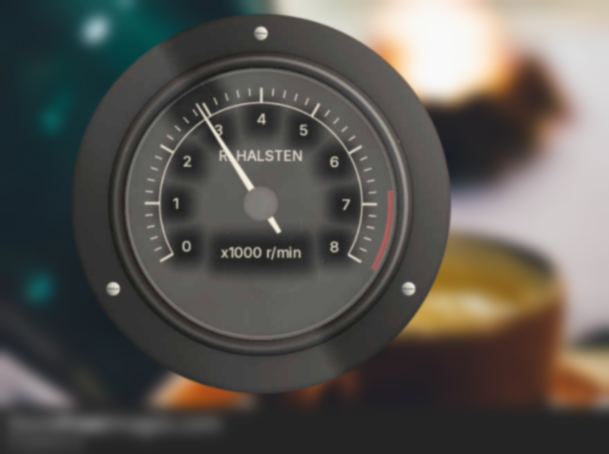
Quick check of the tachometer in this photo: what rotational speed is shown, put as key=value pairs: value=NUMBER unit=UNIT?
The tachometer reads value=2900 unit=rpm
